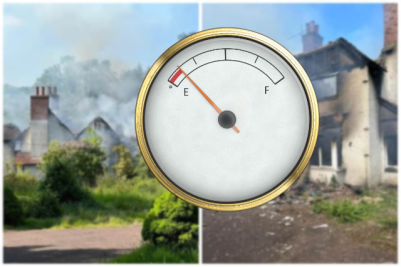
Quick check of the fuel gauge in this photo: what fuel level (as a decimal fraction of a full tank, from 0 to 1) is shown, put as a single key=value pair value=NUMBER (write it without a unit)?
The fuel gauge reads value=0.125
